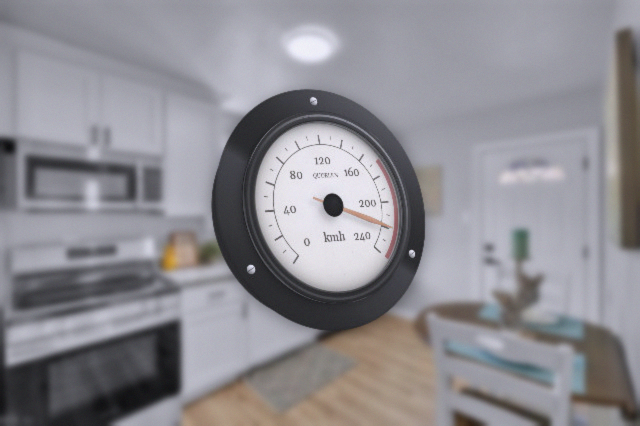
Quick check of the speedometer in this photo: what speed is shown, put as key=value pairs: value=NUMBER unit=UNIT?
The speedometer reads value=220 unit=km/h
